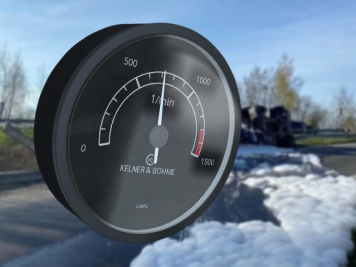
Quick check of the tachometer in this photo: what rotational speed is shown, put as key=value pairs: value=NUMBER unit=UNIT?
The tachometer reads value=700 unit=rpm
